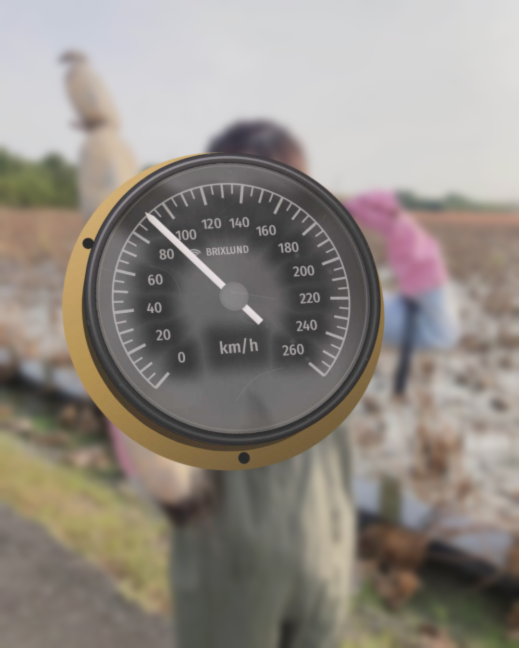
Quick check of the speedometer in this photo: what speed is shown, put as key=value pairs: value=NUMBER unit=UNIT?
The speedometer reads value=90 unit=km/h
